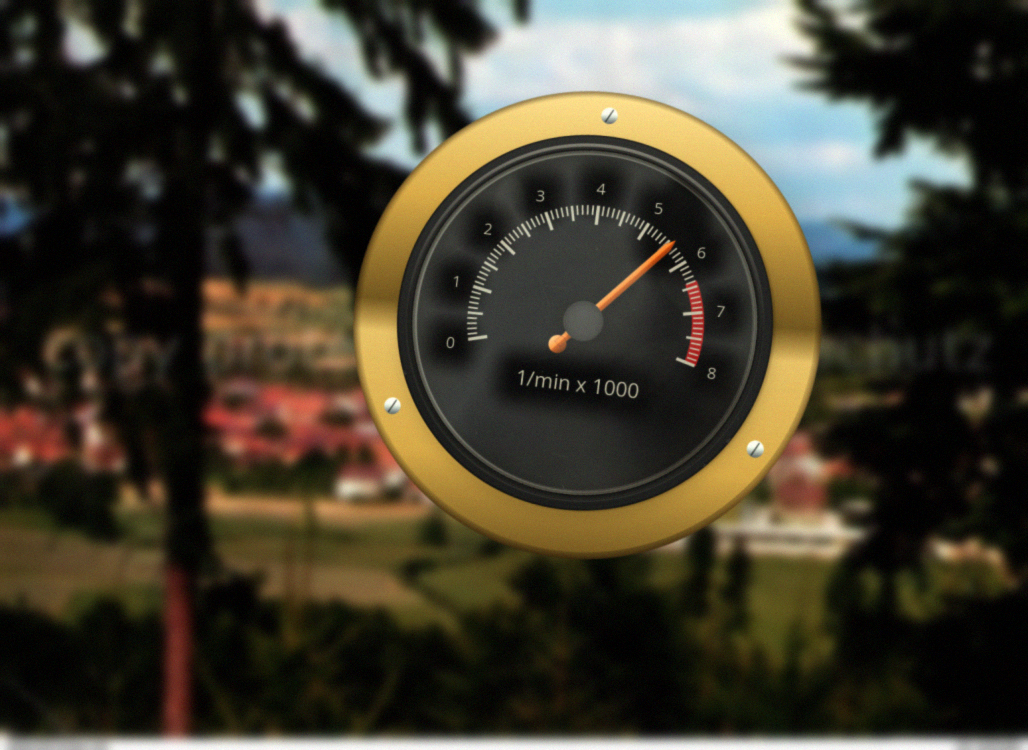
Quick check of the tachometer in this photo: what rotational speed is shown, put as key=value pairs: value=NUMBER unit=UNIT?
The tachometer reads value=5600 unit=rpm
